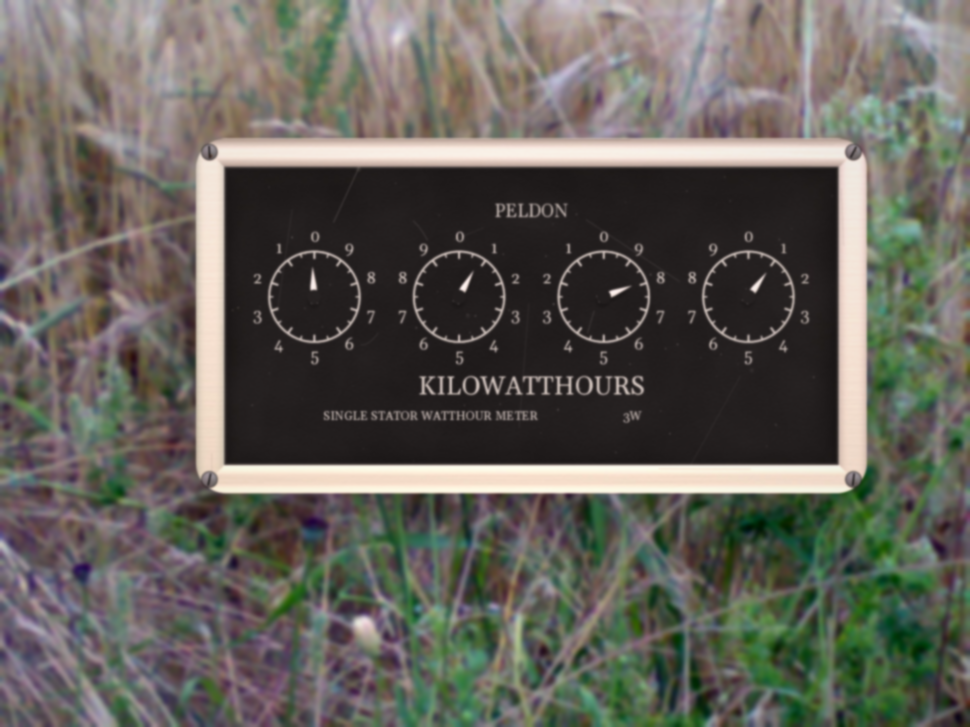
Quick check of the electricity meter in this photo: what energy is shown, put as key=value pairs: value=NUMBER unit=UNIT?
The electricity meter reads value=81 unit=kWh
